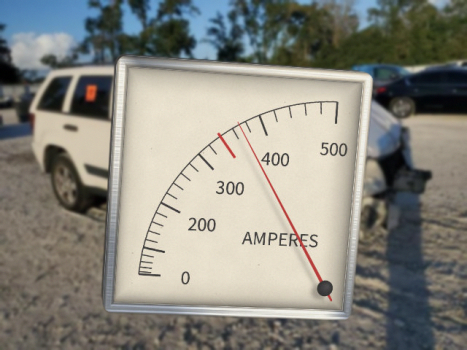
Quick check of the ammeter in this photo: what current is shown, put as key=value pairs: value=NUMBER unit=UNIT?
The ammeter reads value=370 unit=A
